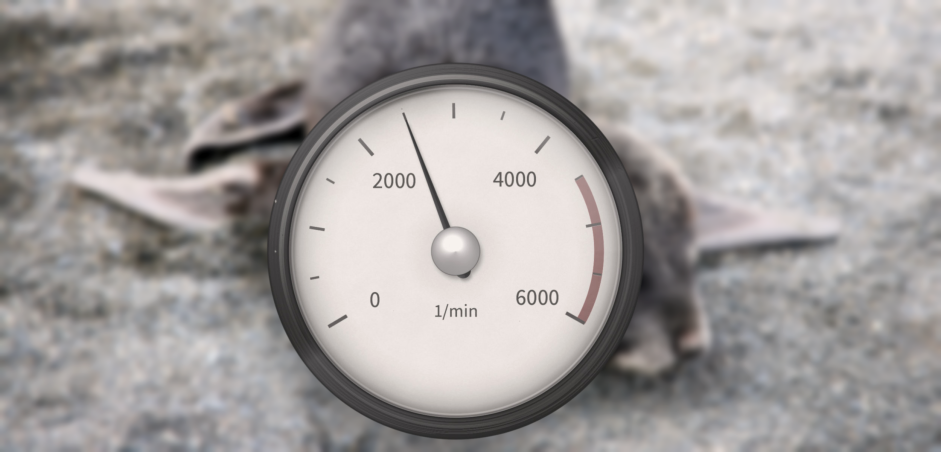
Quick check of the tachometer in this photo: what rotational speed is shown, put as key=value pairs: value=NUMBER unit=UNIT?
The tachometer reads value=2500 unit=rpm
